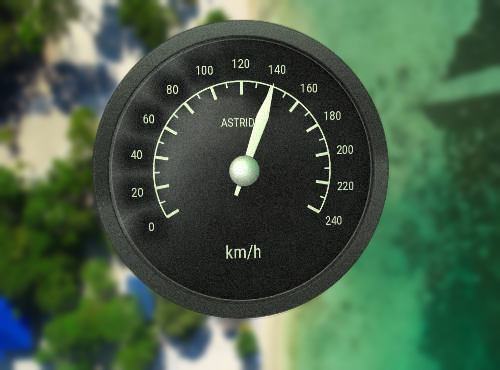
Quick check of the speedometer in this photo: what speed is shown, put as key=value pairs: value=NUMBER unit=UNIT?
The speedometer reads value=140 unit=km/h
